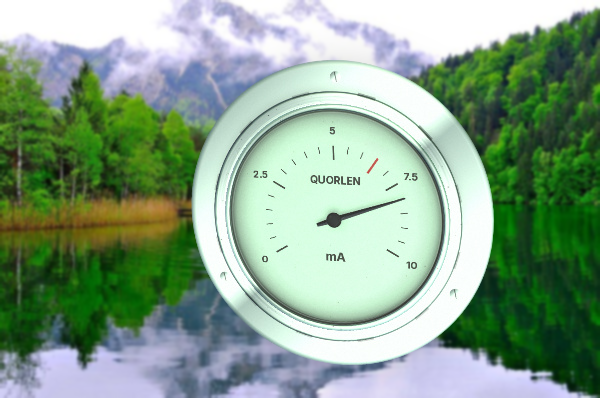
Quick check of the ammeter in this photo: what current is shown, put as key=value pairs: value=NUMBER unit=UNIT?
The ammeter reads value=8 unit=mA
